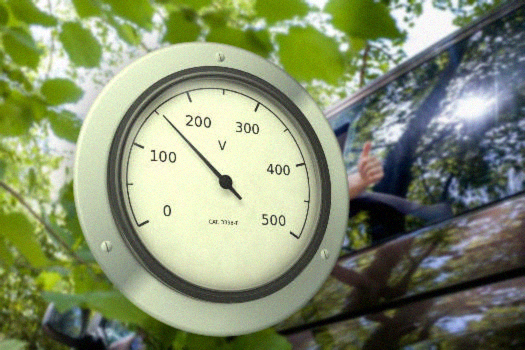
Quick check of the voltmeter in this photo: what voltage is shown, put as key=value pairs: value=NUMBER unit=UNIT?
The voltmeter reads value=150 unit=V
